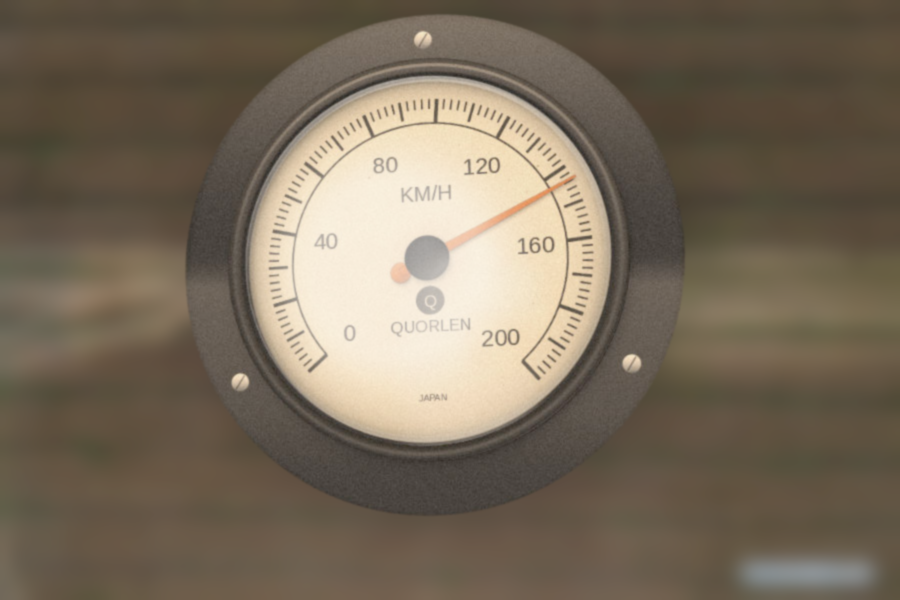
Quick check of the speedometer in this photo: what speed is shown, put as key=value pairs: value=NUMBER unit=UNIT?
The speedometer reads value=144 unit=km/h
